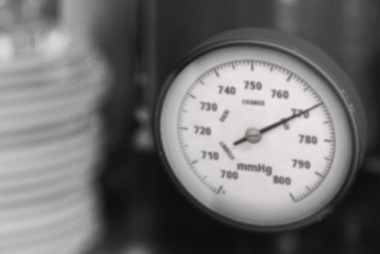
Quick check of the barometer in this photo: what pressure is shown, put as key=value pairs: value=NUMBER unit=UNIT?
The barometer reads value=770 unit=mmHg
